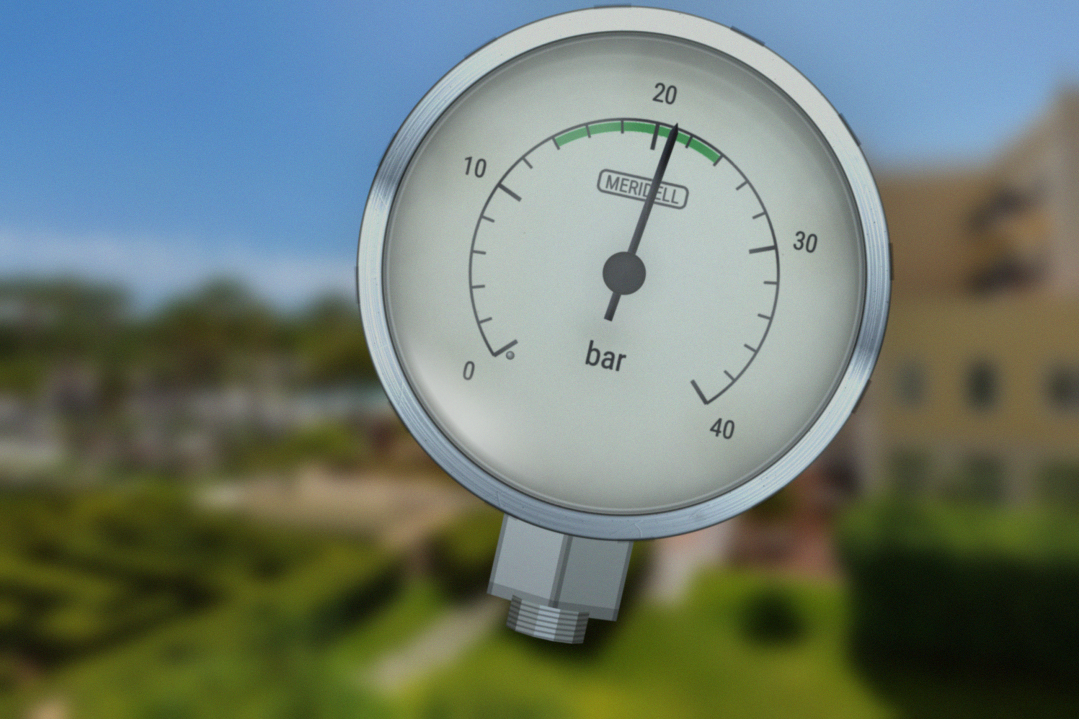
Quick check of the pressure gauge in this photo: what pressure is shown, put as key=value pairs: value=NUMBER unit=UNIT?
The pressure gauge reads value=21 unit=bar
